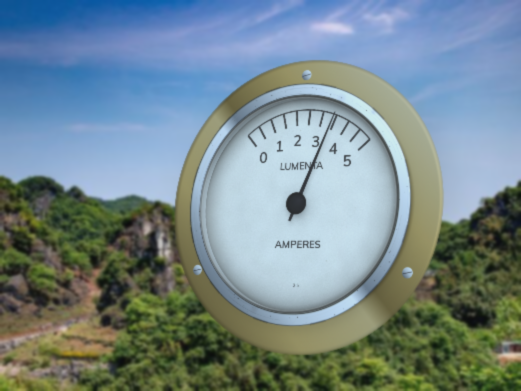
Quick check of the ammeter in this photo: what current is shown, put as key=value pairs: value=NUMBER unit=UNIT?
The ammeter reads value=3.5 unit=A
